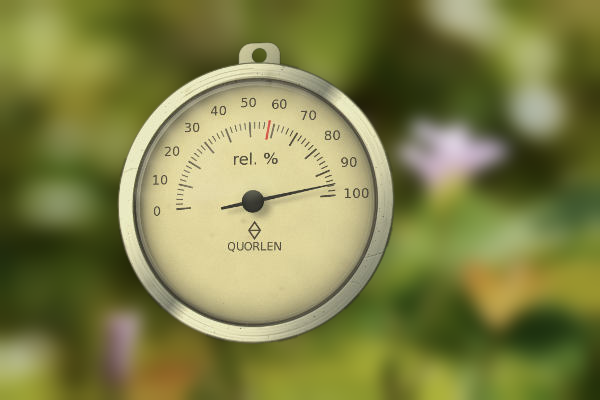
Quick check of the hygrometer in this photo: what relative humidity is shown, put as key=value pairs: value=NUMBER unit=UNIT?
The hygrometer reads value=96 unit=%
